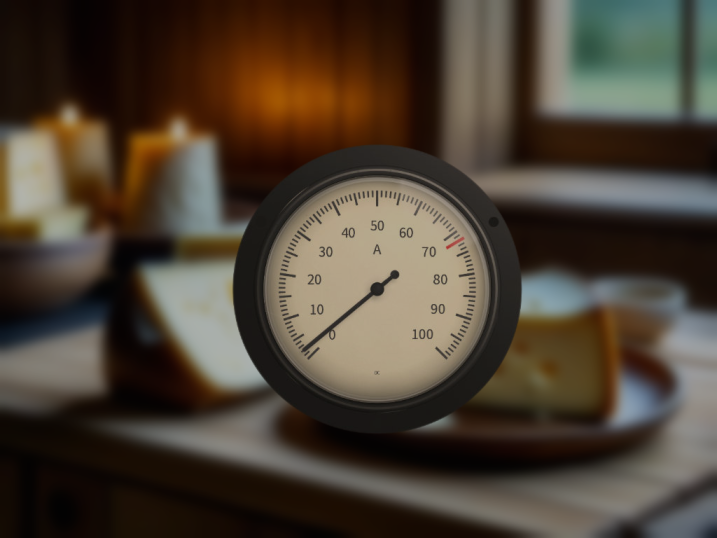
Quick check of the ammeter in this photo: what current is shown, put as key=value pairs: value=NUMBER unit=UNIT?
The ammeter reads value=2 unit=A
